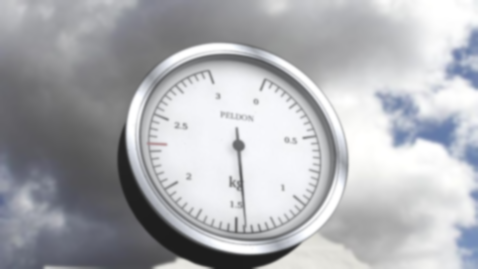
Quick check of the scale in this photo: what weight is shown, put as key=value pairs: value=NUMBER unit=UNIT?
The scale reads value=1.45 unit=kg
